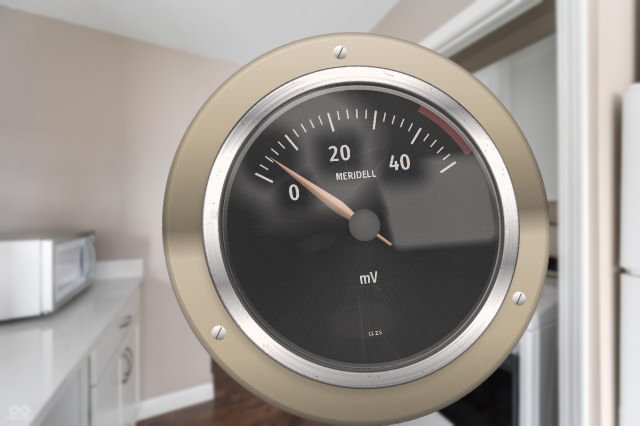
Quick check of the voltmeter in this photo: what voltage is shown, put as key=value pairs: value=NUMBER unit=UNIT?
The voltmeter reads value=4 unit=mV
